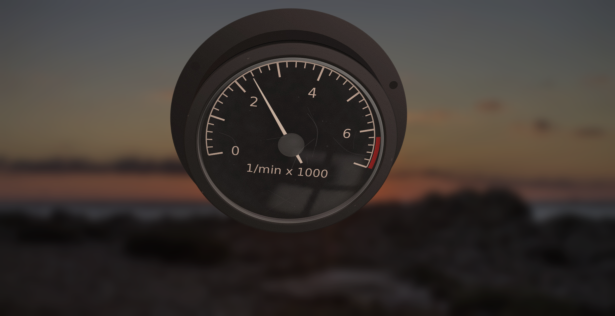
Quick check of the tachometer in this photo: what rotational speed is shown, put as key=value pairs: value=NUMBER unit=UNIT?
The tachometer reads value=2400 unit=rpm
